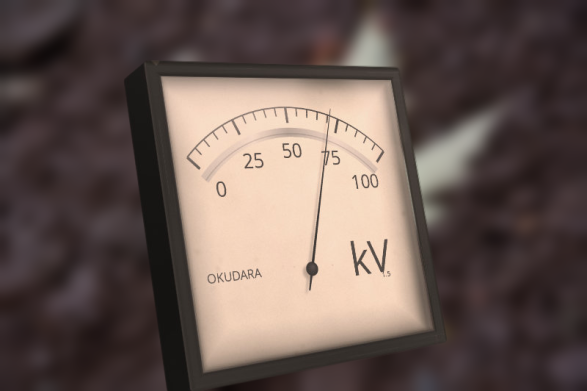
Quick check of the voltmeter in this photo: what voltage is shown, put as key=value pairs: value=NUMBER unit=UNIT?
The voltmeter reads value=70 unit=kV
